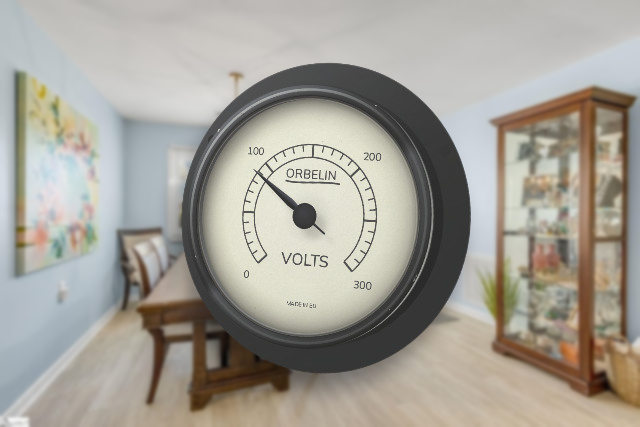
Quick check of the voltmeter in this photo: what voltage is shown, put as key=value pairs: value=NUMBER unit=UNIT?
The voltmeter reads value=90 unit=V
